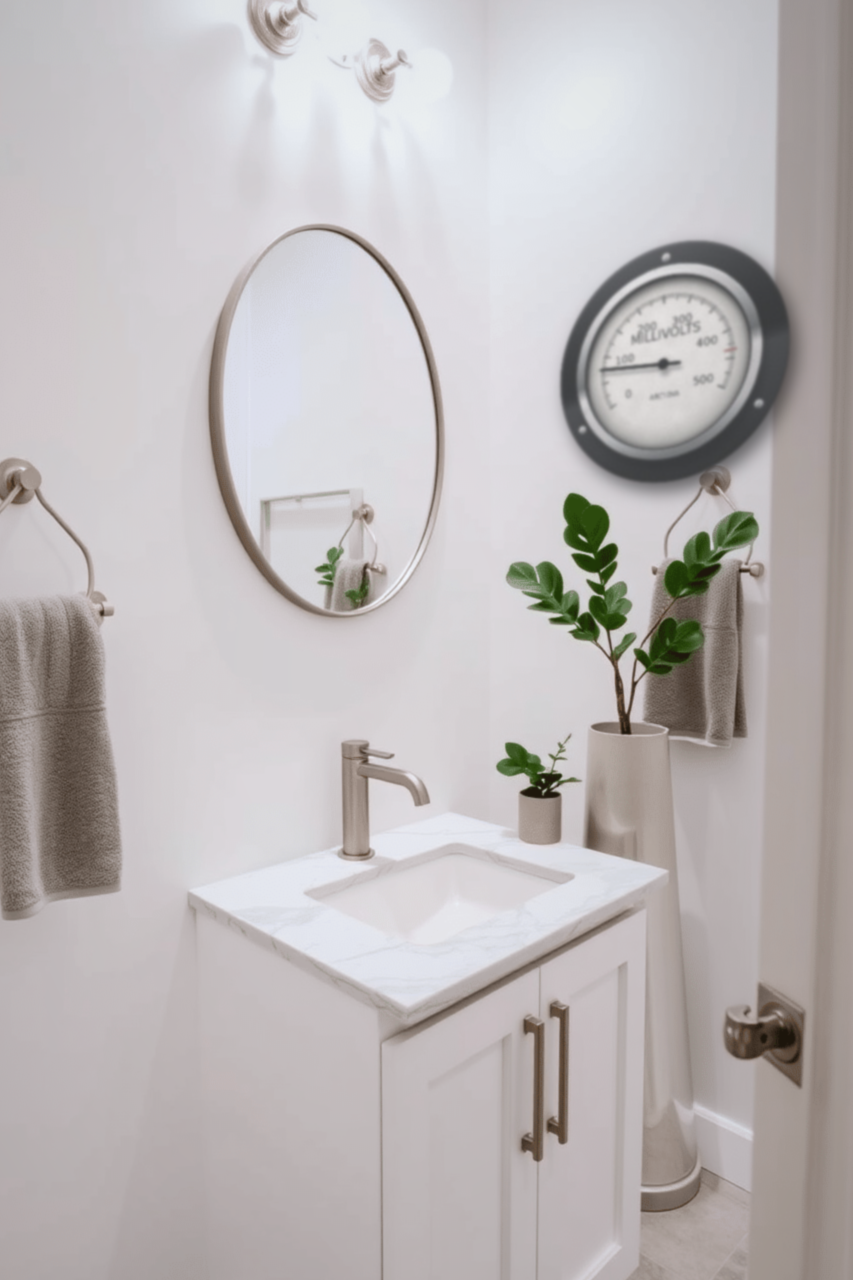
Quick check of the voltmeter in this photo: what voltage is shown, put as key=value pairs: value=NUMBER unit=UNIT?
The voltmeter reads value=75 unit=mV
